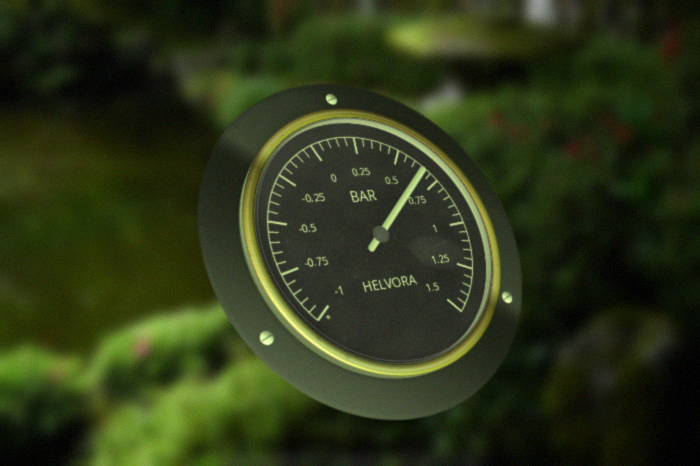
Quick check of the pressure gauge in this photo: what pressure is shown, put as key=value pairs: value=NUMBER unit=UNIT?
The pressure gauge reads value=0.65 unit=bar
